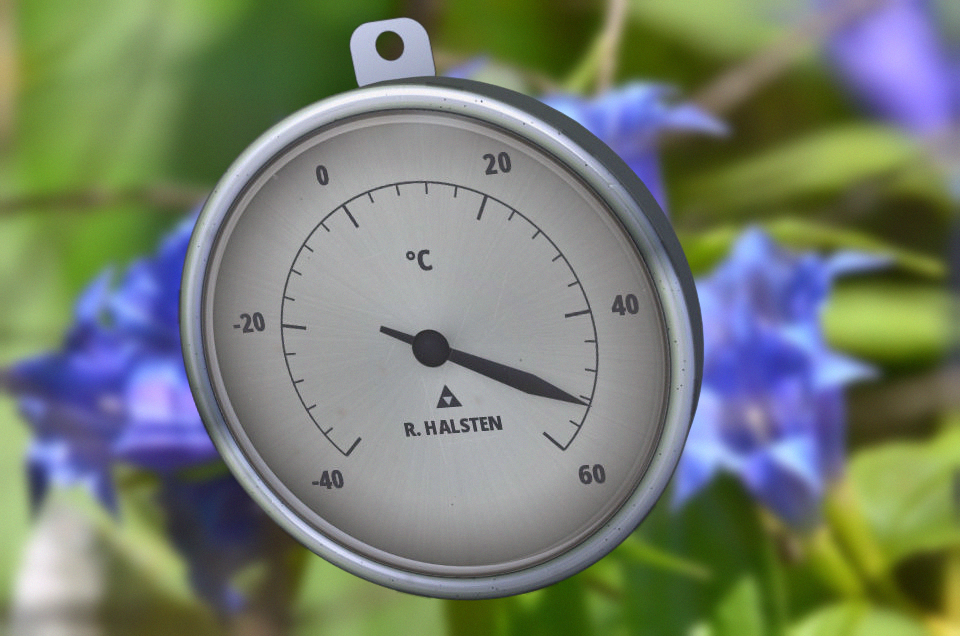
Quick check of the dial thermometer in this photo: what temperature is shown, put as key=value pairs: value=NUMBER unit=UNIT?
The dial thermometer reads value=52 unit=°C
